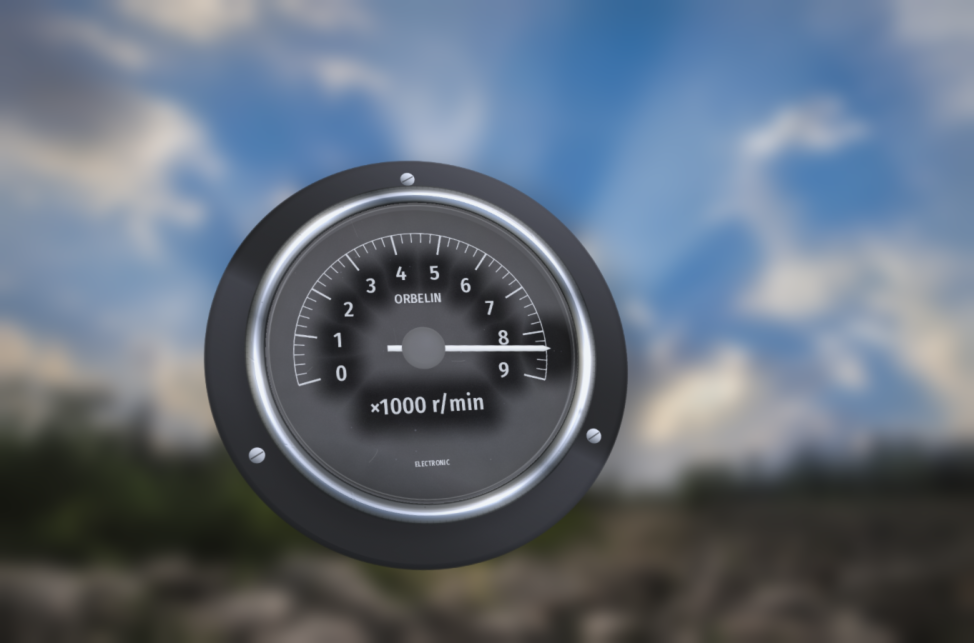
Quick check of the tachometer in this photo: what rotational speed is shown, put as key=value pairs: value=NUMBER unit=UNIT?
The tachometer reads value=8400 unit=rpm
